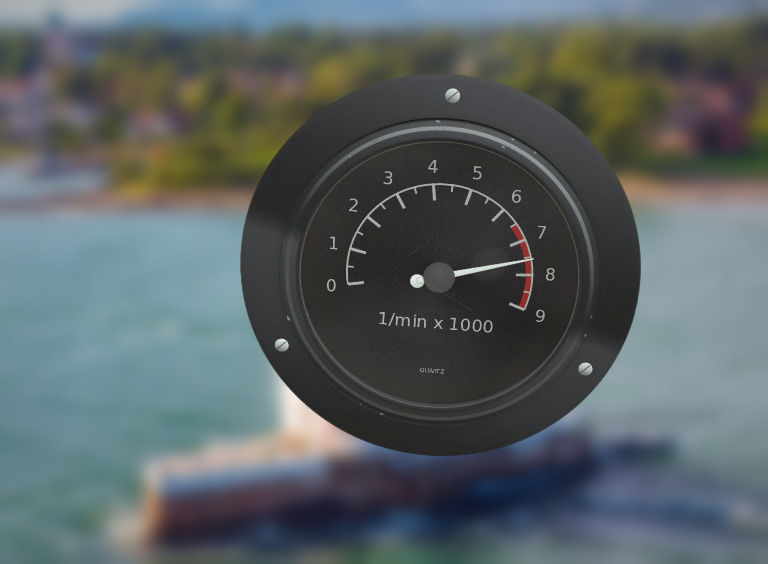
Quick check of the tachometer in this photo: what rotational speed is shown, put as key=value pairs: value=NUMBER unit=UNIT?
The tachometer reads value=7500 unit=rpm
